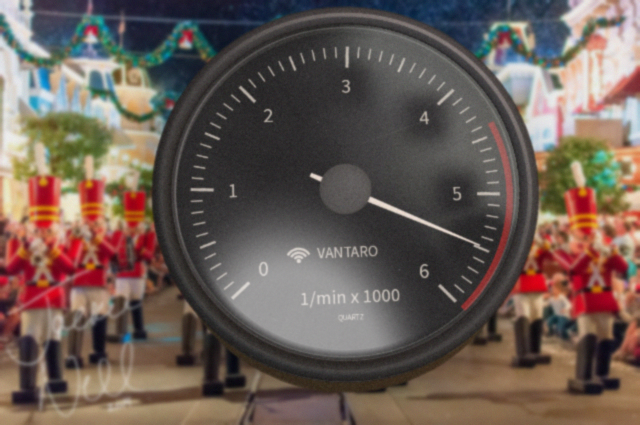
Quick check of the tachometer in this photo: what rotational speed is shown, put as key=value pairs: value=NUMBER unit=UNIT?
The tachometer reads value=5500 unit=rpm
